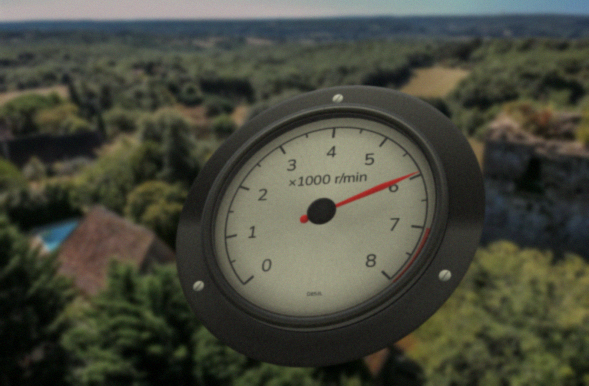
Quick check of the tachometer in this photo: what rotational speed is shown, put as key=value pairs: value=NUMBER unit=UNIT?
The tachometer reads value=6000 unit=rpm
